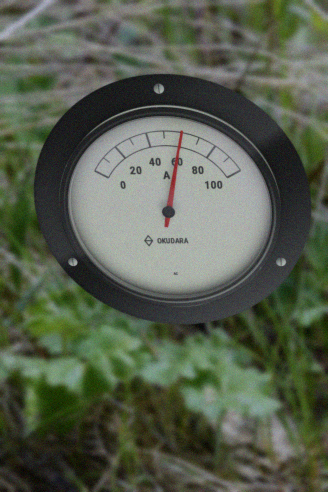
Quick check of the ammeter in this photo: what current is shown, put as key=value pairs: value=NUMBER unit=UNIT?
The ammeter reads value=60 unit=A
